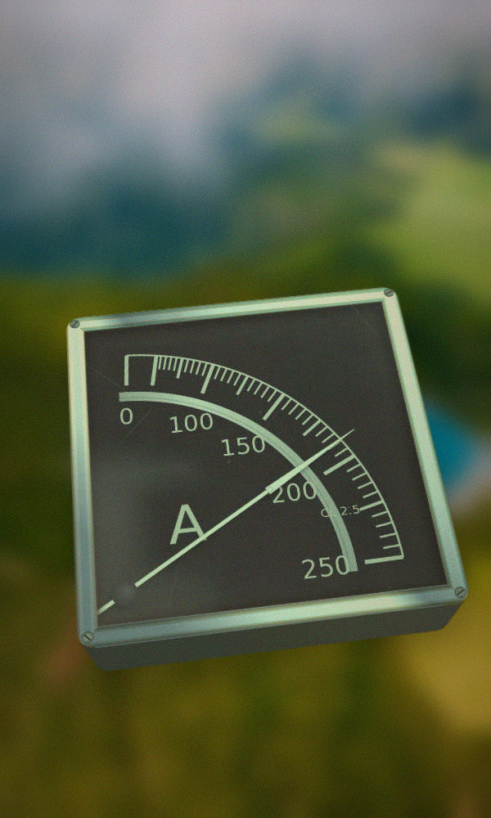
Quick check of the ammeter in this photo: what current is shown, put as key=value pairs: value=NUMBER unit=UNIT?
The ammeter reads value=190 unit=A
